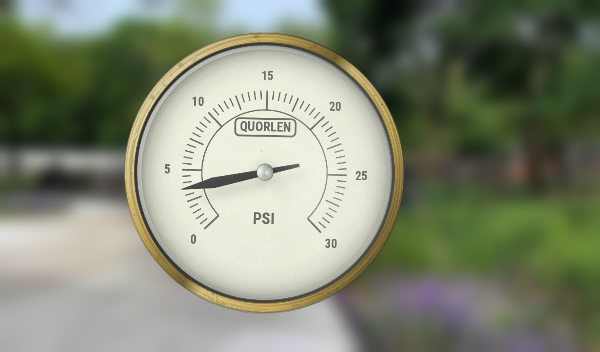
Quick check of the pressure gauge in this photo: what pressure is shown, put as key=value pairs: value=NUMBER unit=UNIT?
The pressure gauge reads value=3.5 unit=psi
